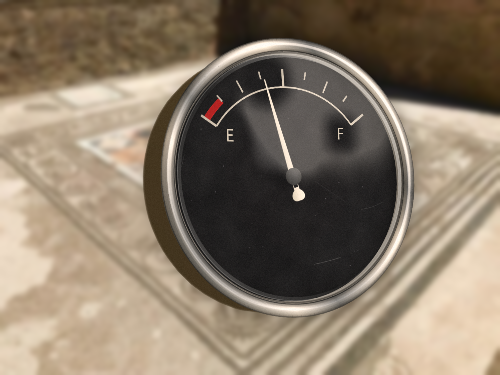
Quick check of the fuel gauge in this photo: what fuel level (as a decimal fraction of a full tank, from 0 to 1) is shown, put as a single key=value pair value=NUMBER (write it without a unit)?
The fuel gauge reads value=0.375
